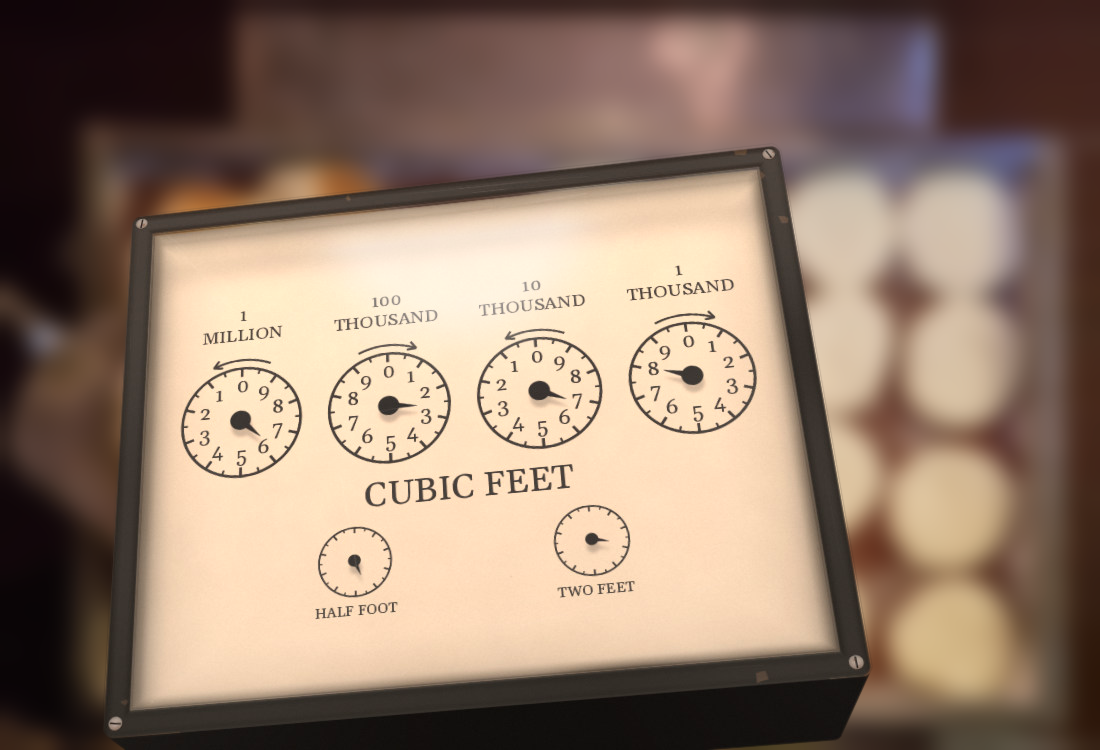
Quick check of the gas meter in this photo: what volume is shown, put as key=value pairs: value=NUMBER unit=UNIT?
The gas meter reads value=626800 unit=ft³
